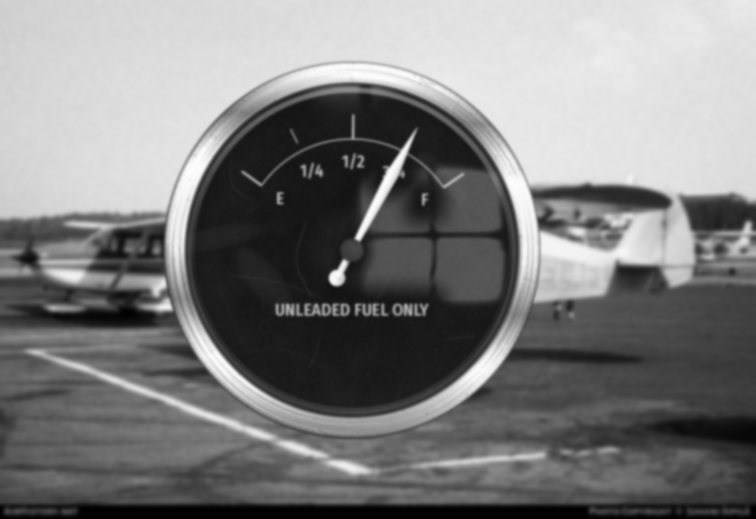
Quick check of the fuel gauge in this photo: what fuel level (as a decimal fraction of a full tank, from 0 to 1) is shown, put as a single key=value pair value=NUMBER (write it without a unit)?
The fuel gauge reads value=0.75
